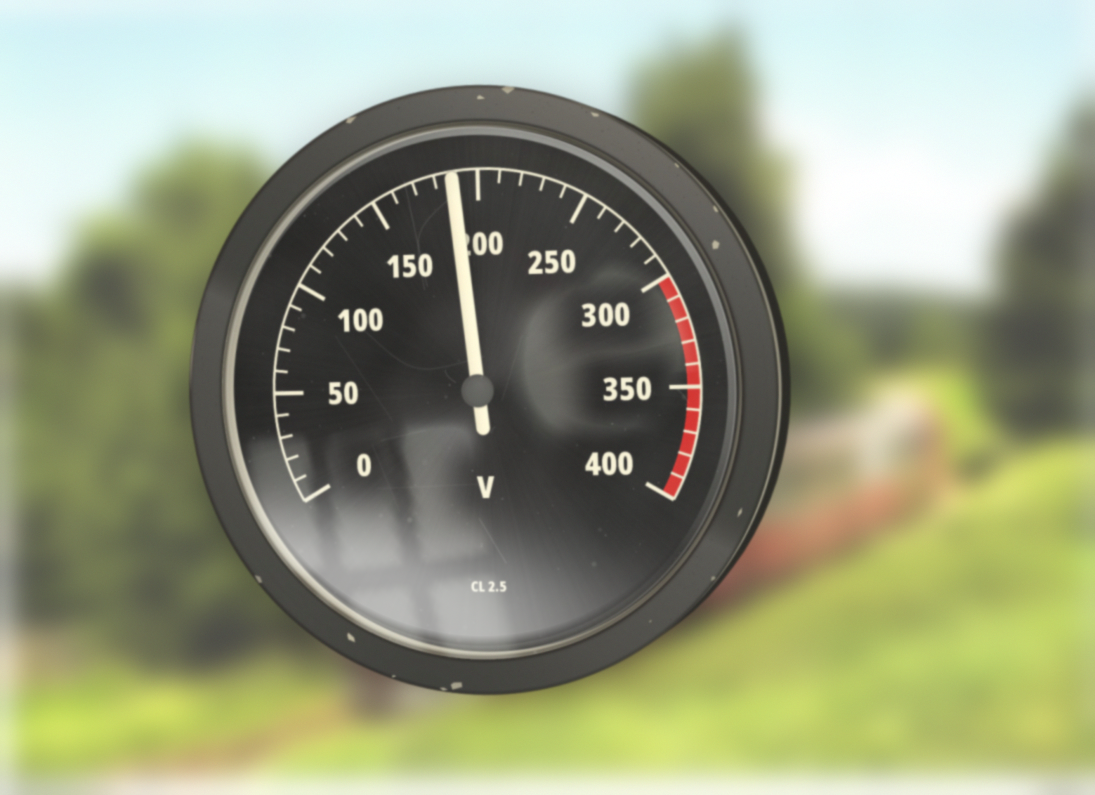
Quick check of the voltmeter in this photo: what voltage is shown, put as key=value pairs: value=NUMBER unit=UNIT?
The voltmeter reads value=190 unit=V
